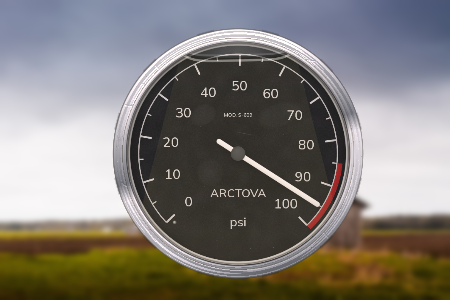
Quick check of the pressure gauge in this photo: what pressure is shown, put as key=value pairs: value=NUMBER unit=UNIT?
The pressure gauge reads value=95 unit=psi
